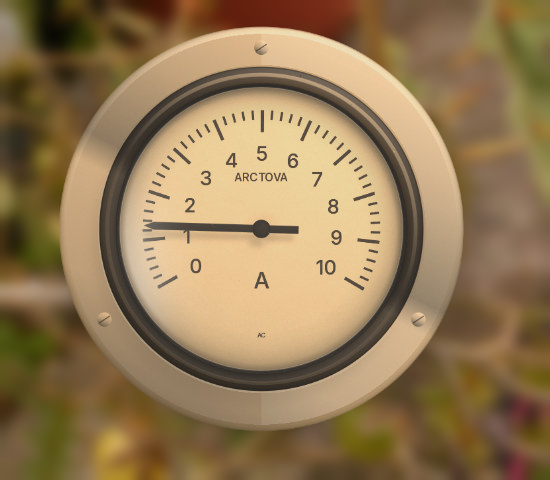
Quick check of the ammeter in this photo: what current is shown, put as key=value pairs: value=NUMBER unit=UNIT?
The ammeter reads value=1.3 unit=A
